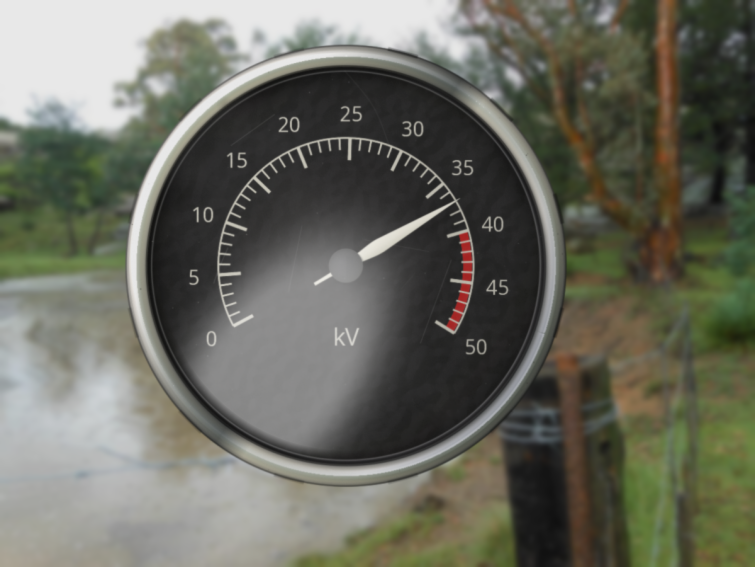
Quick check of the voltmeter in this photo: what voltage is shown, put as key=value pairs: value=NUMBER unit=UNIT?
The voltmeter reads value=37 unit=kV
